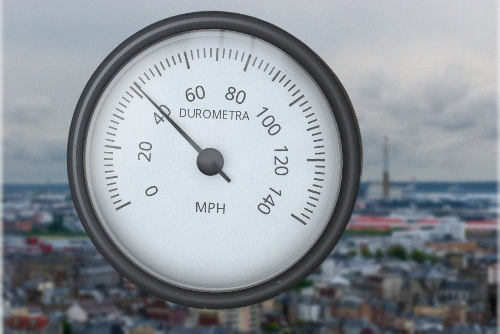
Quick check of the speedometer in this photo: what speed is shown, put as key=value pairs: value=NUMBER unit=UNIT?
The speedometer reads value=42 unit=mph
